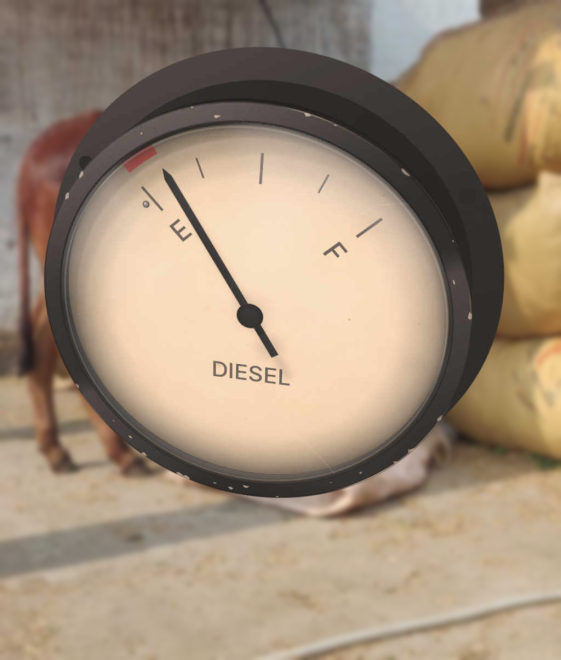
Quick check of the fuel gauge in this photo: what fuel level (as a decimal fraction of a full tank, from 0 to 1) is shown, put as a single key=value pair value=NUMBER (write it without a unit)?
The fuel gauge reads value=0.125
